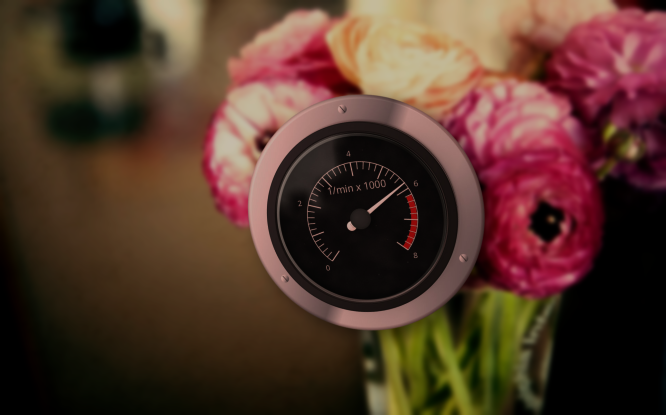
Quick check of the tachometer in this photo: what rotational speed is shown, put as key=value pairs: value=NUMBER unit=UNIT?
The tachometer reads value=5800 unit=rpm
